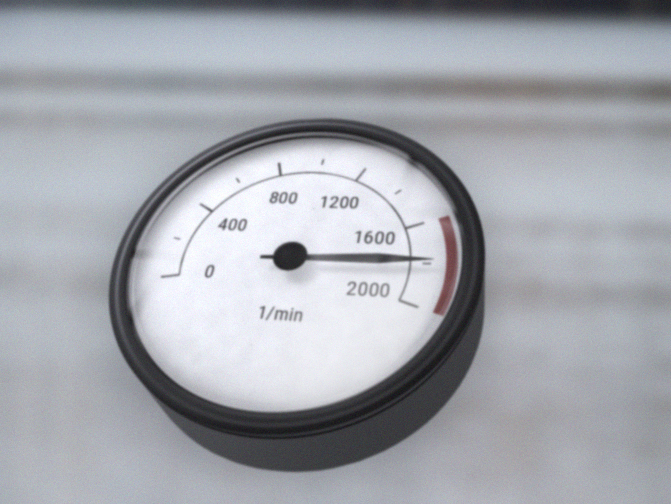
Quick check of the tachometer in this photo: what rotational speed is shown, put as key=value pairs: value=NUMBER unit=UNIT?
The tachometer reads value=1800 unit=rpm
